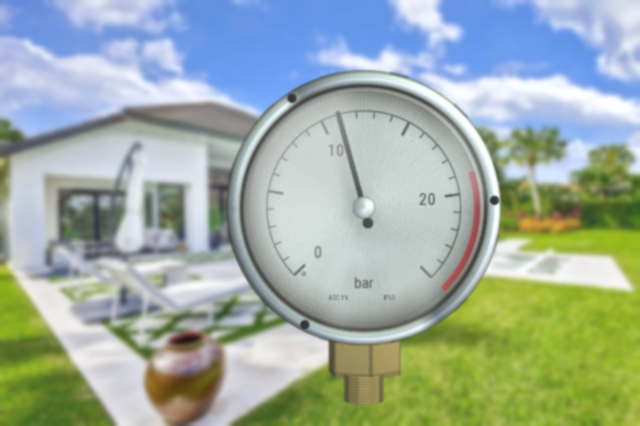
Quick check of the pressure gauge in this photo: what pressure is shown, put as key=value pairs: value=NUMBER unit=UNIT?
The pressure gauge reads value=11 unit=bar
